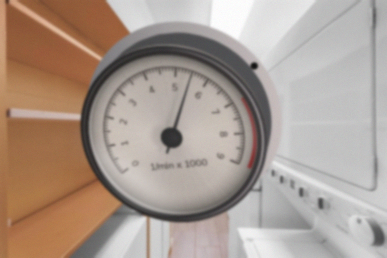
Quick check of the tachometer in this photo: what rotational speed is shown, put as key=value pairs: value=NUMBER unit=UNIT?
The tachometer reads value=5500 unit=rpm
